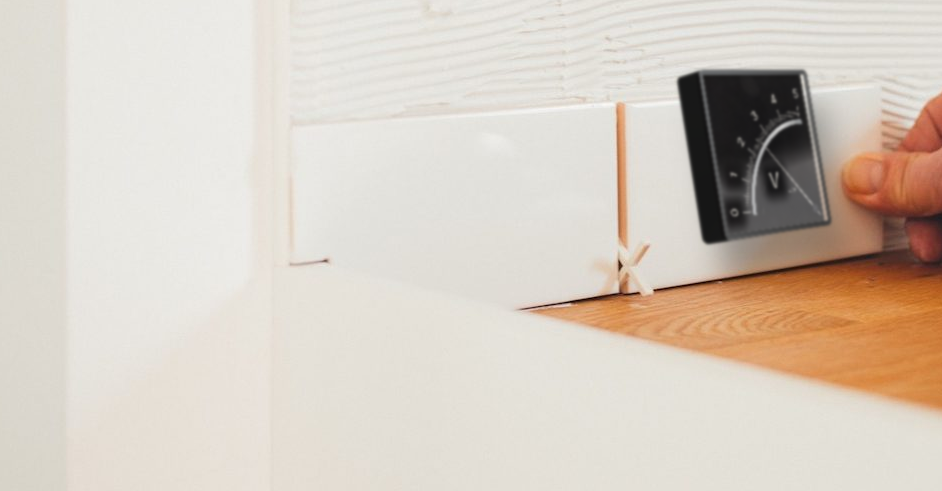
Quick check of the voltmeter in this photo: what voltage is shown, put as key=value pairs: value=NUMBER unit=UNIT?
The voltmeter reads value=2.5 unit=V
